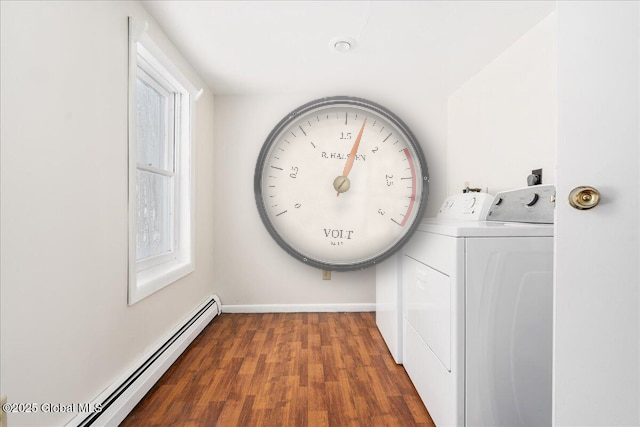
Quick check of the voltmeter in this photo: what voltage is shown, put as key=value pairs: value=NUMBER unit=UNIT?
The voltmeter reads value=1.7 unit=V
